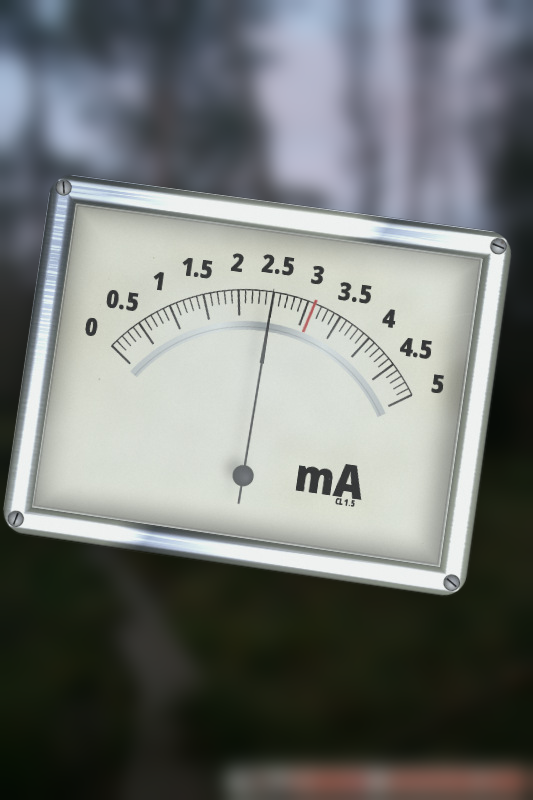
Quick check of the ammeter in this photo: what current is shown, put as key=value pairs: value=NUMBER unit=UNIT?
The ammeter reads value=2.5 unit=mA
